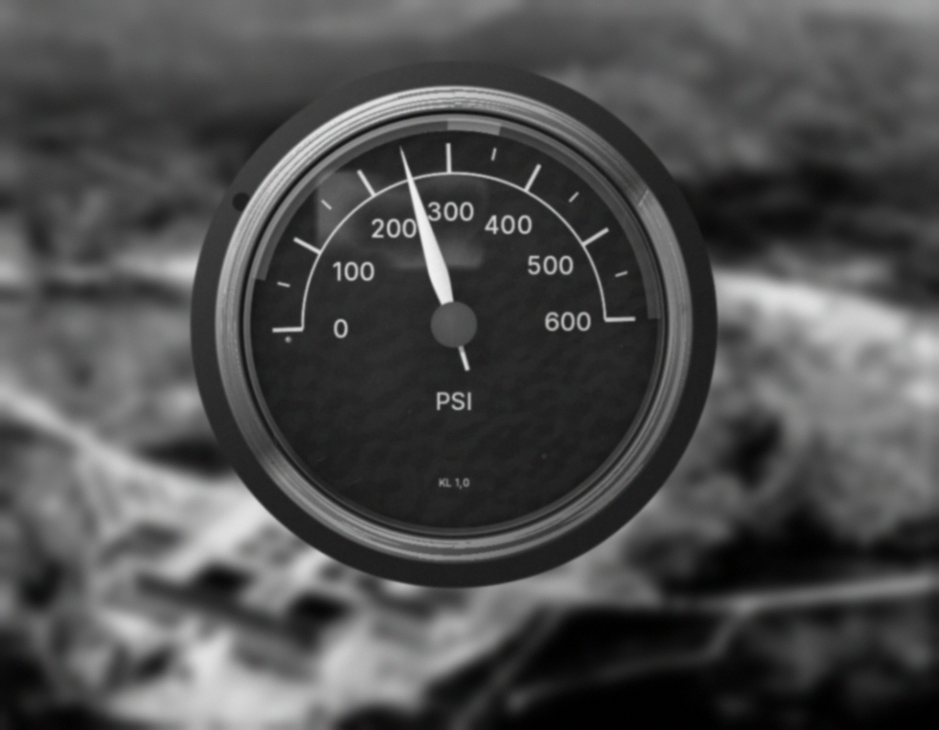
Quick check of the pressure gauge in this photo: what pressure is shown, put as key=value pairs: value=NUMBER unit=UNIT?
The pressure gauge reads value=250 unit=psi
